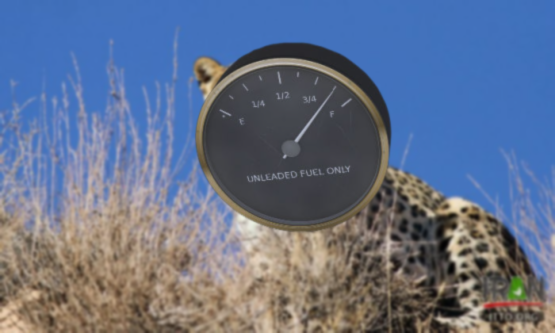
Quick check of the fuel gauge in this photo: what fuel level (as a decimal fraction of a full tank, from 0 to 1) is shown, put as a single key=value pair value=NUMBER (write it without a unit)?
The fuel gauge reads value=0.875
